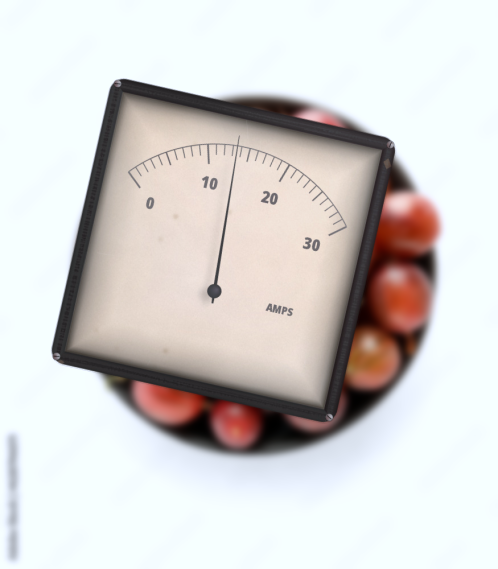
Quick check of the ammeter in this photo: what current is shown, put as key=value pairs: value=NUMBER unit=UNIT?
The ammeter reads value=13.5 unit=A
